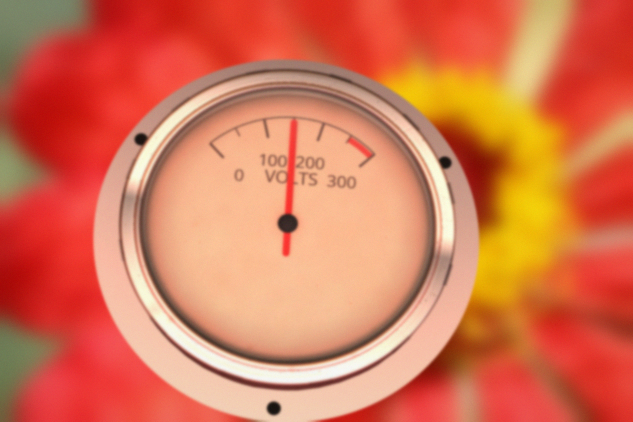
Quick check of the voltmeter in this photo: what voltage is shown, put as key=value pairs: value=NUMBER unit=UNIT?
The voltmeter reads value=150 unit=V
